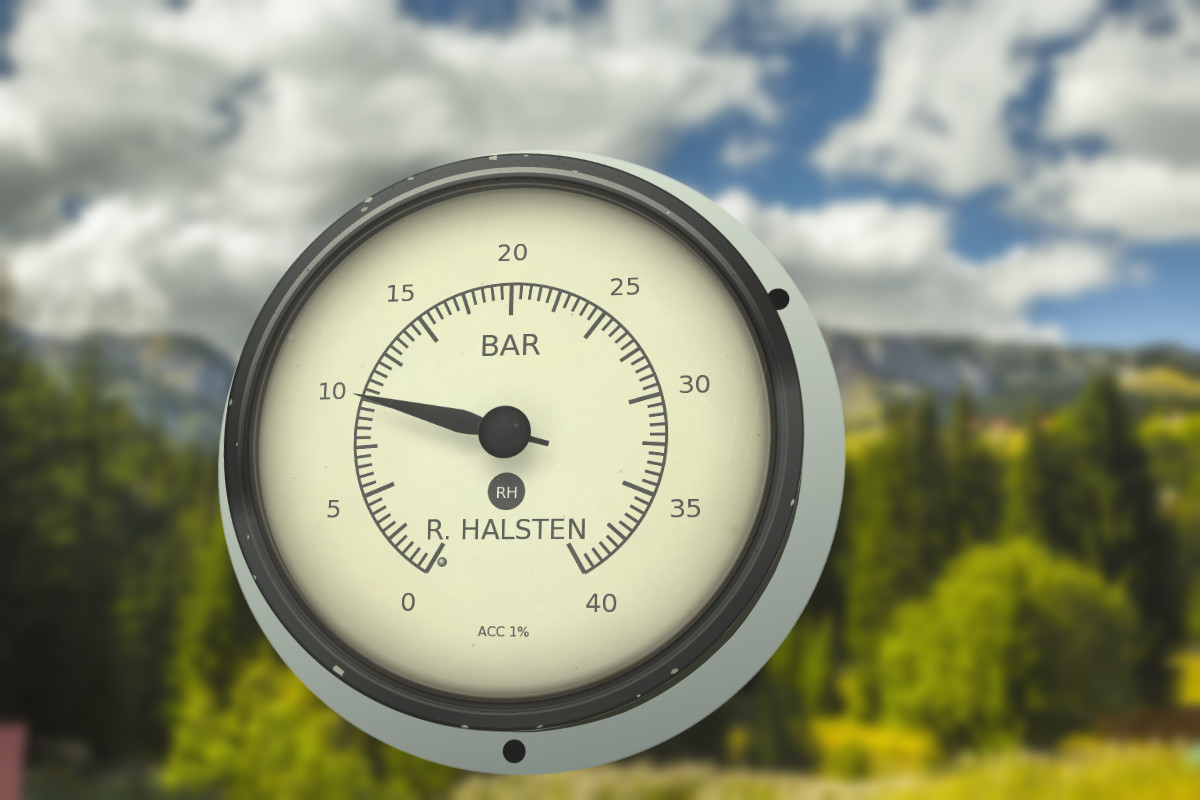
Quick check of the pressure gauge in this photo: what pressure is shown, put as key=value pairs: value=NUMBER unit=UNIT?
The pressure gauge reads value=10 unit=bar
